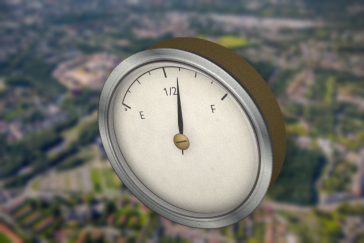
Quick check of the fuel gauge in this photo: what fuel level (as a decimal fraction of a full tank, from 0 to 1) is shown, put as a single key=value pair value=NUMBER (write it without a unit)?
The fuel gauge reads value=0.625
